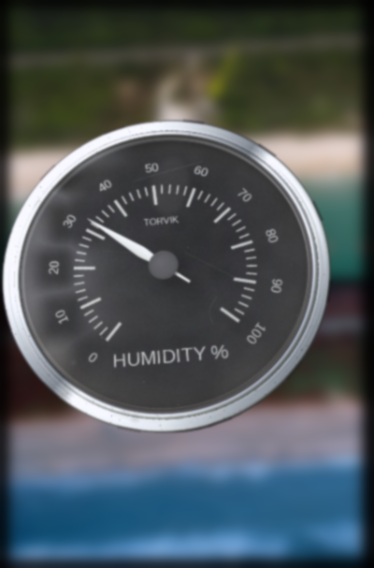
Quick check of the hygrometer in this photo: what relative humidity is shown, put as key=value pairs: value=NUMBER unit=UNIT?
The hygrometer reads value=32 unit=%
